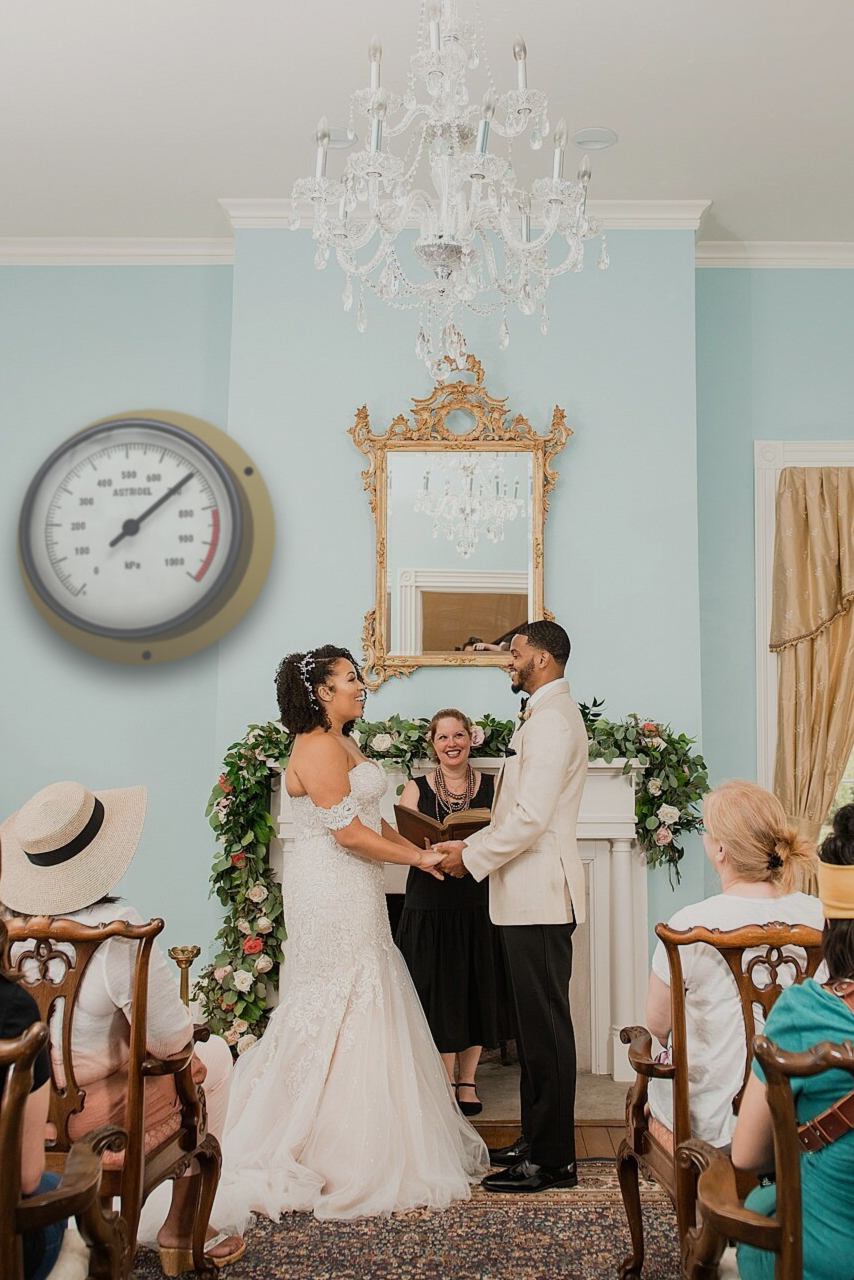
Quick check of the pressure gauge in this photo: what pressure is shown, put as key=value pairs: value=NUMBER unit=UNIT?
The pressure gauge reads value=700 unit=kPa
